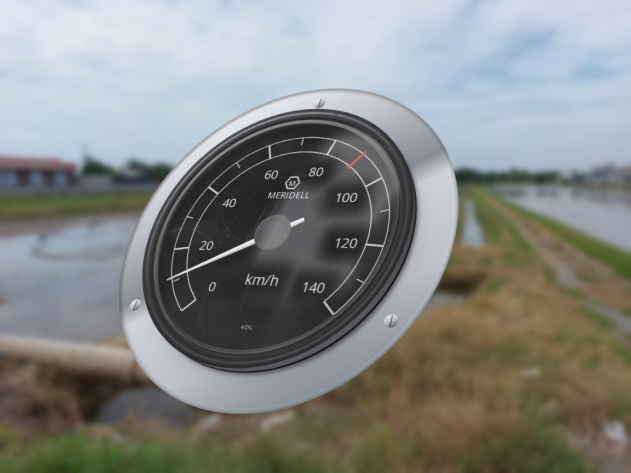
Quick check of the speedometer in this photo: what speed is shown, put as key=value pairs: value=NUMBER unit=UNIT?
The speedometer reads value=10 unit=km/h
